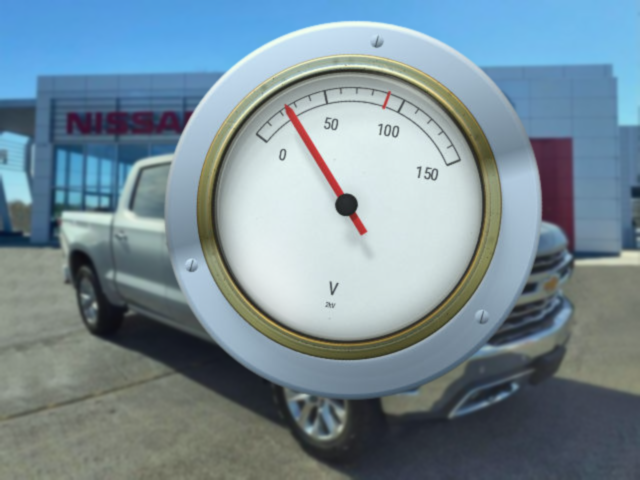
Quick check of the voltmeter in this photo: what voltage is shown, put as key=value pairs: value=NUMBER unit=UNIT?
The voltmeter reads value=25 unit=V
